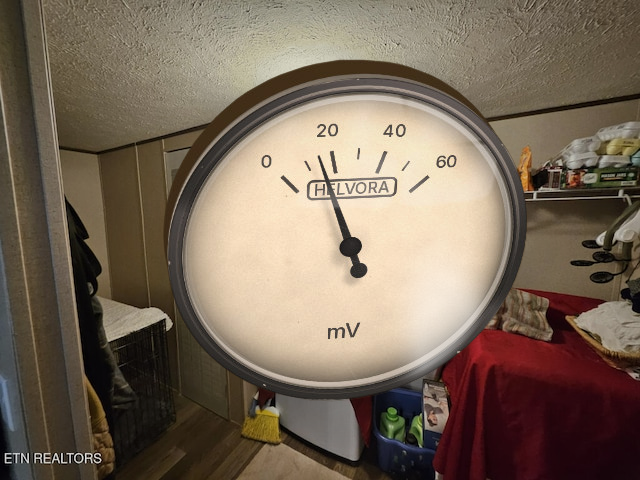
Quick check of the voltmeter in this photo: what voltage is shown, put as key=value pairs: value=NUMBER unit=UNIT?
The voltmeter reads value=15 unit=mV
